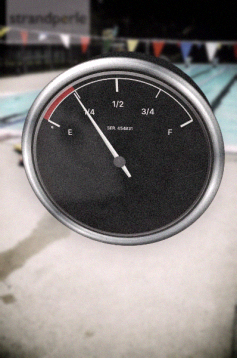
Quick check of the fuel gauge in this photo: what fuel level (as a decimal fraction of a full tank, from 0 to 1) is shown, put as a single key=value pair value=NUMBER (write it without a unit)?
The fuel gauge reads value=0.25
